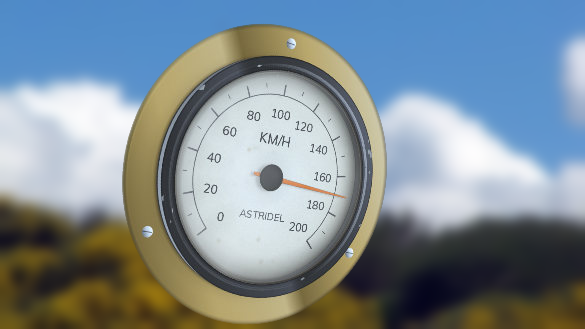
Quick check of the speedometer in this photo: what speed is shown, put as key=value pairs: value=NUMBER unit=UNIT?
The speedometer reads value=170 unit=km/h
